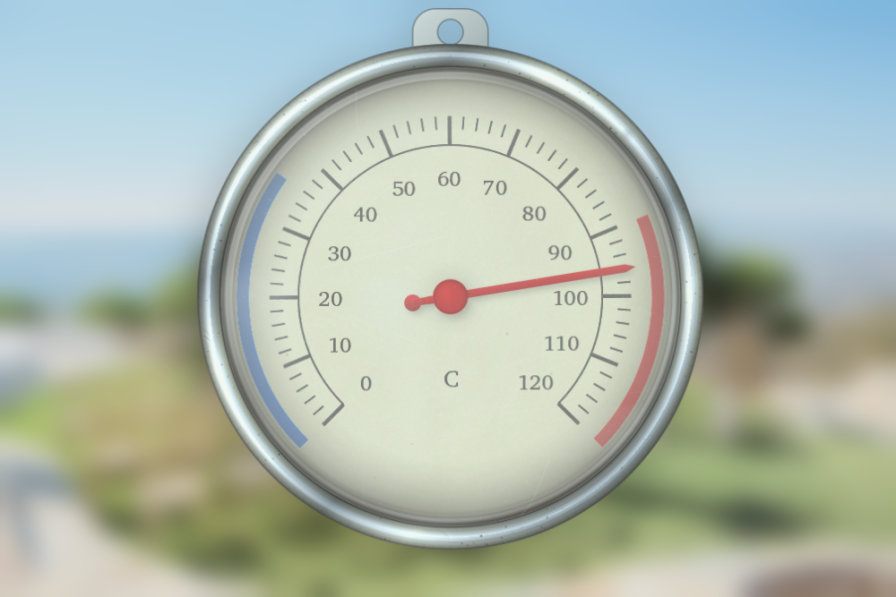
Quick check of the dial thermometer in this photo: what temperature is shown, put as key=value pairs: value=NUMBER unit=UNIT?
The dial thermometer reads value=96 unit=°C
